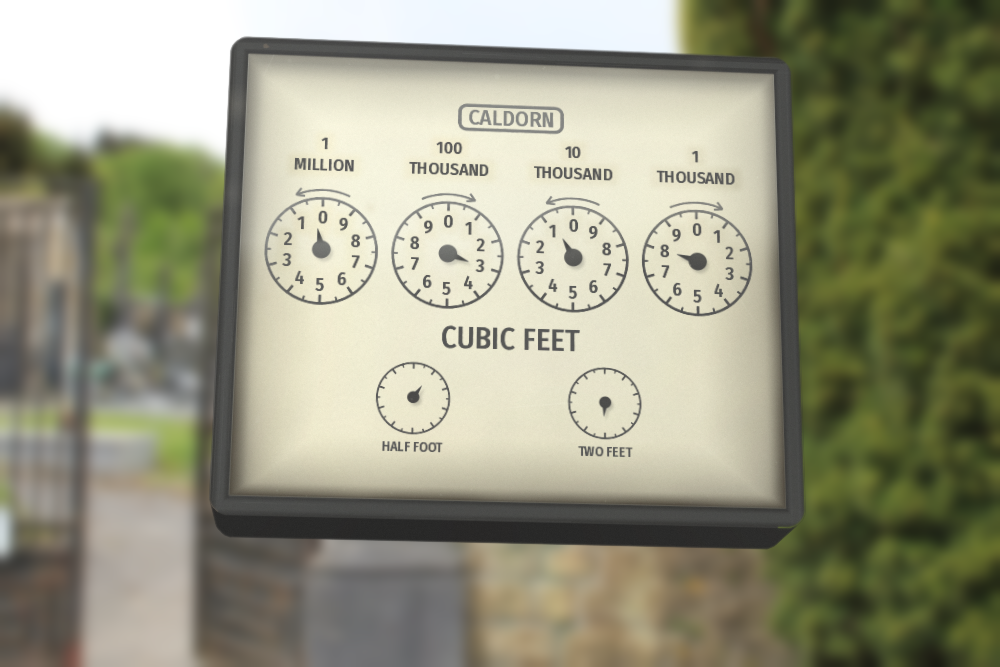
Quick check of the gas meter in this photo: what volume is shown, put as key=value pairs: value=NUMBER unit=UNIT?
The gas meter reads value=30800 unit=ft³
